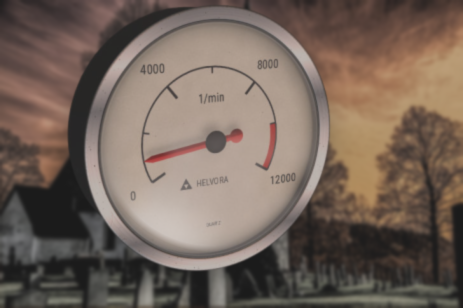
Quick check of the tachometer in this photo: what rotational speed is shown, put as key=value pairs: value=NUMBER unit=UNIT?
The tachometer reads value=1000 unit=rpm
